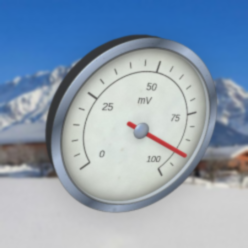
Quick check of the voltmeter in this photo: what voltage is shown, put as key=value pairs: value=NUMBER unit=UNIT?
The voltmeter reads value=90 unit=mV
